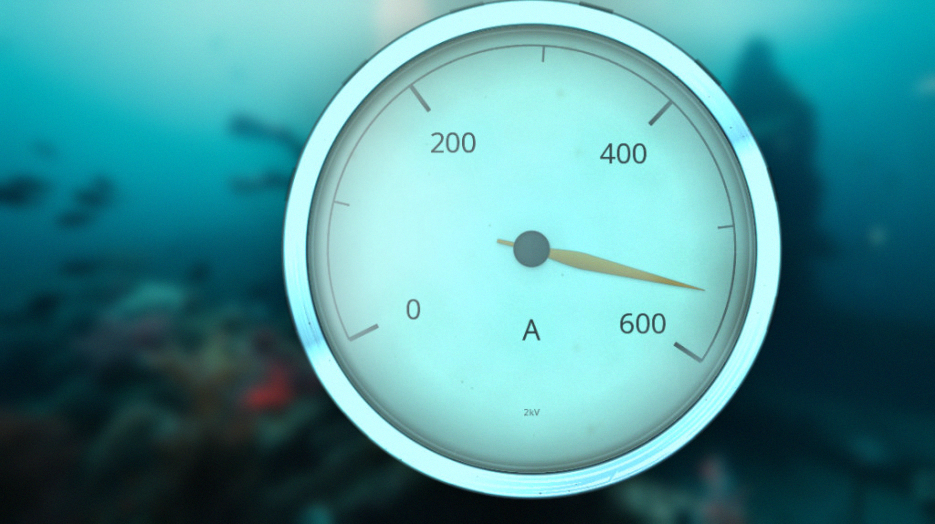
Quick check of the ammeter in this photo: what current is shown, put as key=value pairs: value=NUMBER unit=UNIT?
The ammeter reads value=550 unit=A
